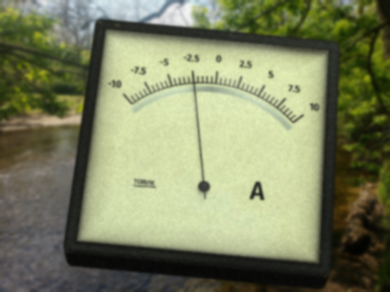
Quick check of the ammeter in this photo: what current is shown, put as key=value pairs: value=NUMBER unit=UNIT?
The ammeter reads value=-2.5 unit=A
